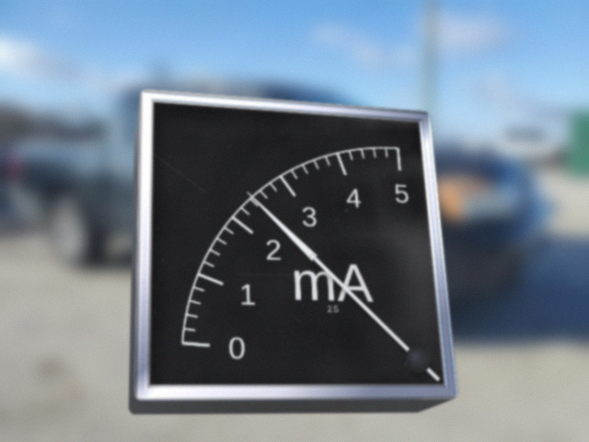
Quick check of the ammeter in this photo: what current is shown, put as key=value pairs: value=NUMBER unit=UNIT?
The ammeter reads value=2.4 unit=mA
